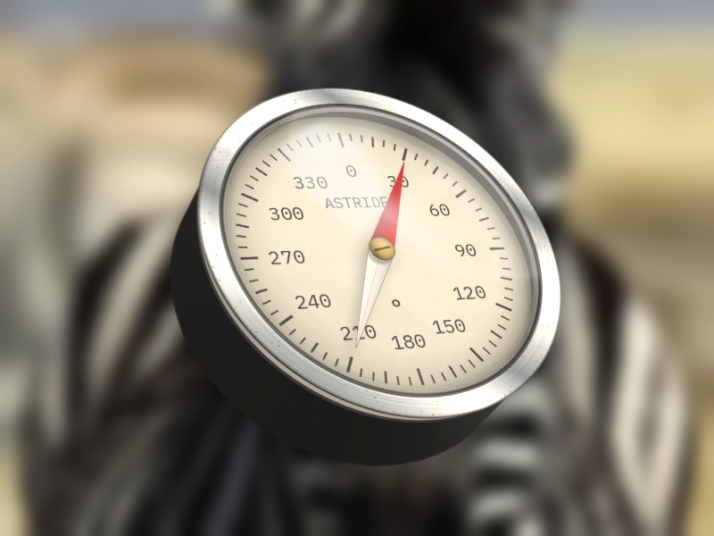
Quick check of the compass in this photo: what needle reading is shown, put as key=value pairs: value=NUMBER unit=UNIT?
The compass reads value=30 unit=°
